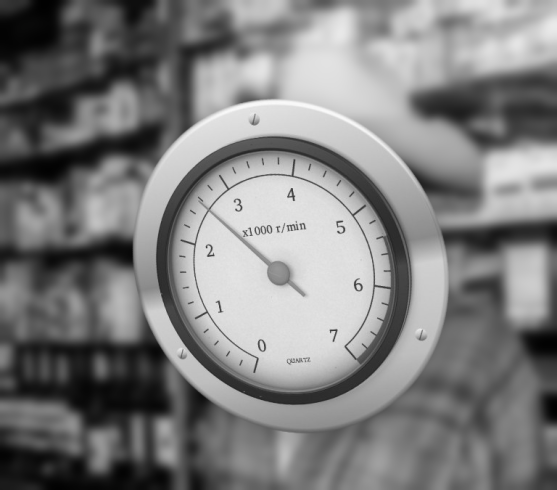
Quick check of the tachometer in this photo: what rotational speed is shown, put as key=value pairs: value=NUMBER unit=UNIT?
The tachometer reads value=2600 unit=rpm
